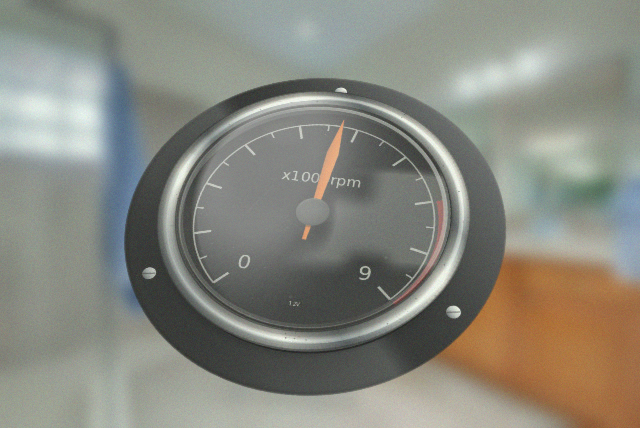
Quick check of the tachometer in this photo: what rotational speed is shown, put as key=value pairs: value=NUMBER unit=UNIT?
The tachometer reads value=4750 unit=rpm
